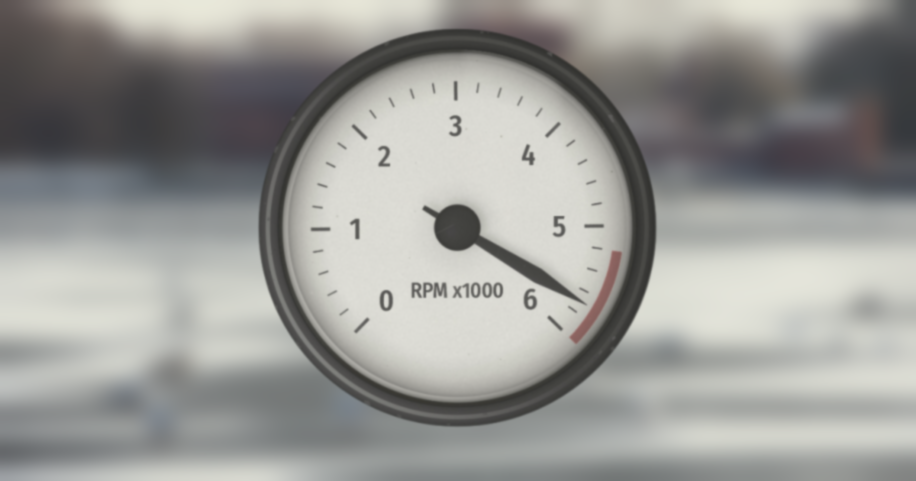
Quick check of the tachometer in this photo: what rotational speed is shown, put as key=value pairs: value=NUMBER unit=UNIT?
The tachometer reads value=5700 unit=rpm
